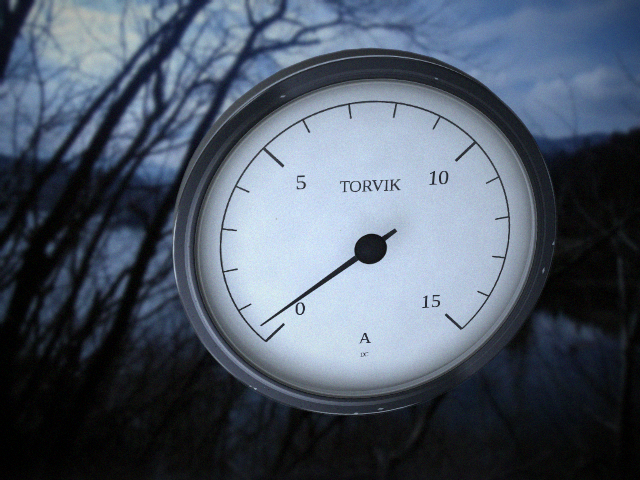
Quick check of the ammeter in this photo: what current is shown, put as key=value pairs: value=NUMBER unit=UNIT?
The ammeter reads value=0.5 unit=A
